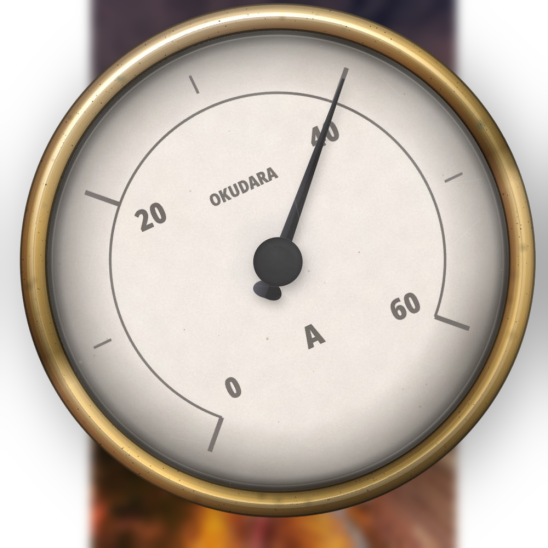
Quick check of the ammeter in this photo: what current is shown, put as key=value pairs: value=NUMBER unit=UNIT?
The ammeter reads value=40 unit=A
